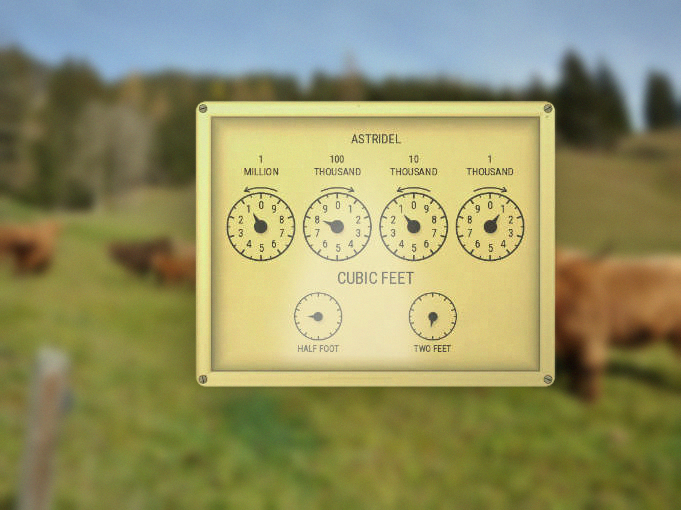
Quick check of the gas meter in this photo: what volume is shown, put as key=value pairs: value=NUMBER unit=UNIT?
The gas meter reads value=81100 unit=ft³
